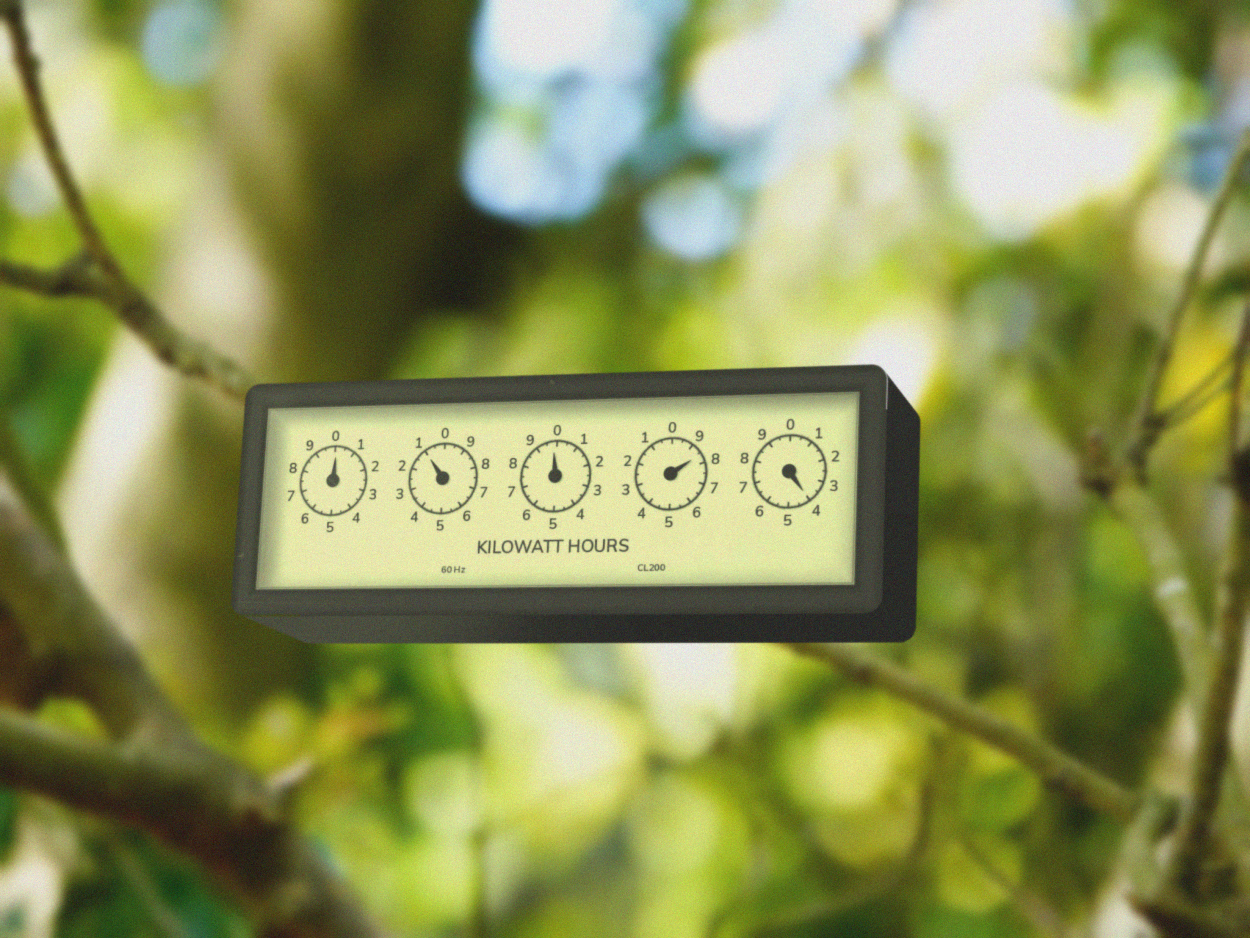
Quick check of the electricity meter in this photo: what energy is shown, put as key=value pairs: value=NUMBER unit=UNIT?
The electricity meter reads value=984 unit=kWh
